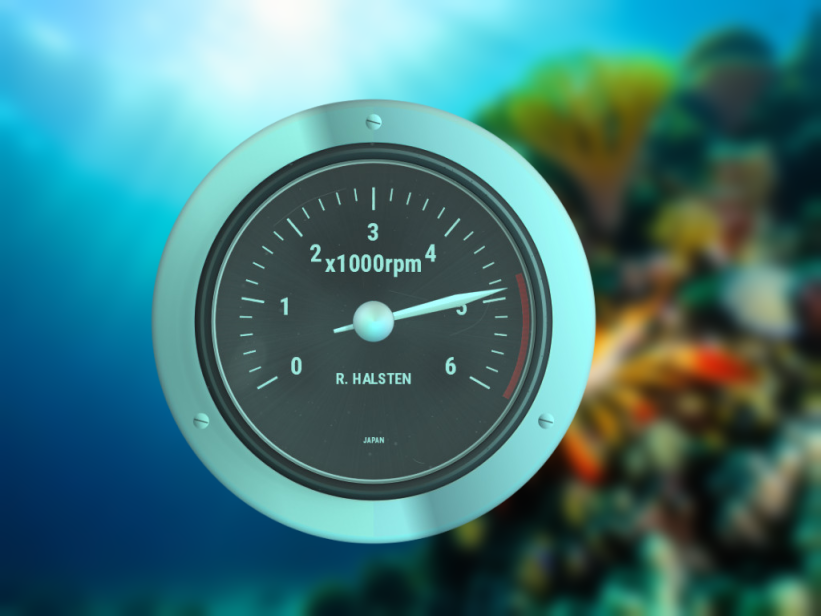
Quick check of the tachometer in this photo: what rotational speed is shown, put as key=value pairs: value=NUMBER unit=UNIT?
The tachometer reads value=4900 unit=rpm
